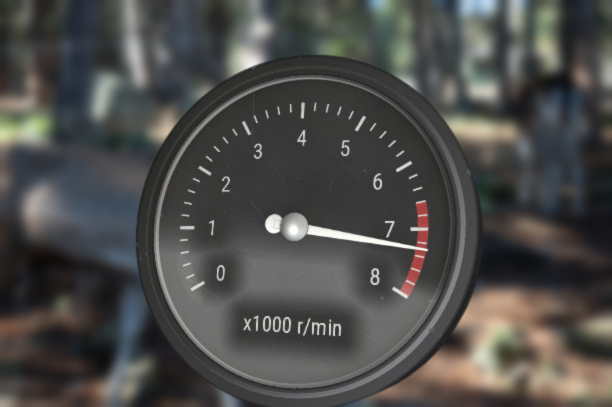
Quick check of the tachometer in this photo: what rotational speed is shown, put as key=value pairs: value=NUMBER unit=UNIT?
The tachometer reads value=7300 unit=rpm
